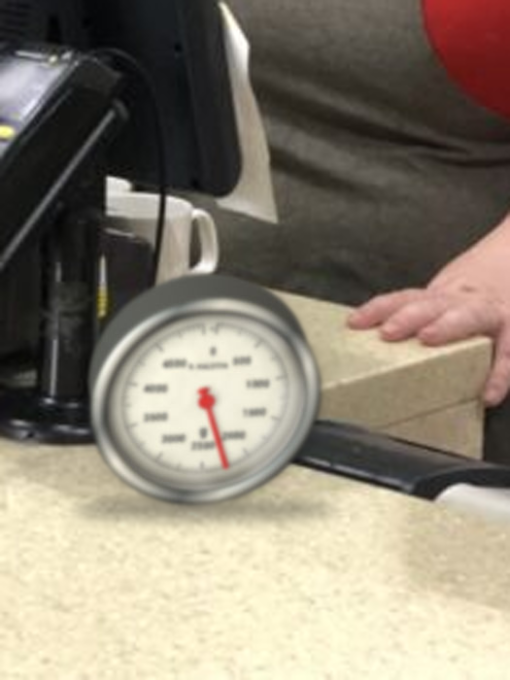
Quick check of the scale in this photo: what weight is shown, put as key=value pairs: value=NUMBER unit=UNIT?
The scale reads value=2250 unit=g
